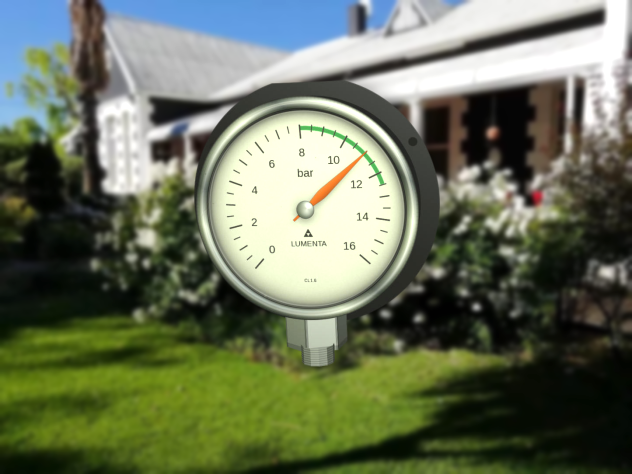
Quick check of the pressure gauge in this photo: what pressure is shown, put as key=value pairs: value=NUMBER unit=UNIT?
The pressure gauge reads value=11 unit=bar
